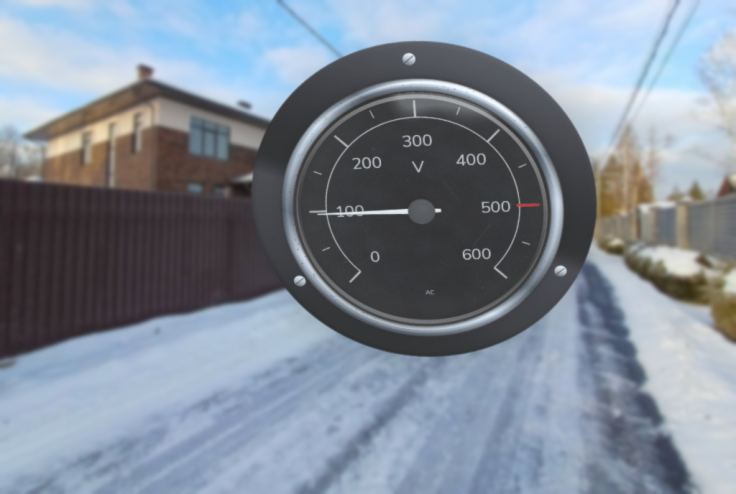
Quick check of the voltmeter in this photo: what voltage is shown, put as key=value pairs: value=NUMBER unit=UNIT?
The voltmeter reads value=100 unit=V
